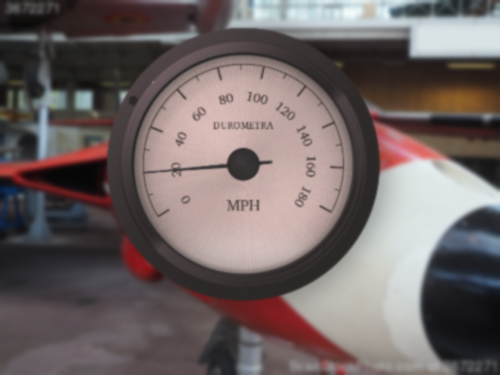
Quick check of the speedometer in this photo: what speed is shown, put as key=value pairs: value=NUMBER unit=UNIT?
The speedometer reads value=20 unit=mph
